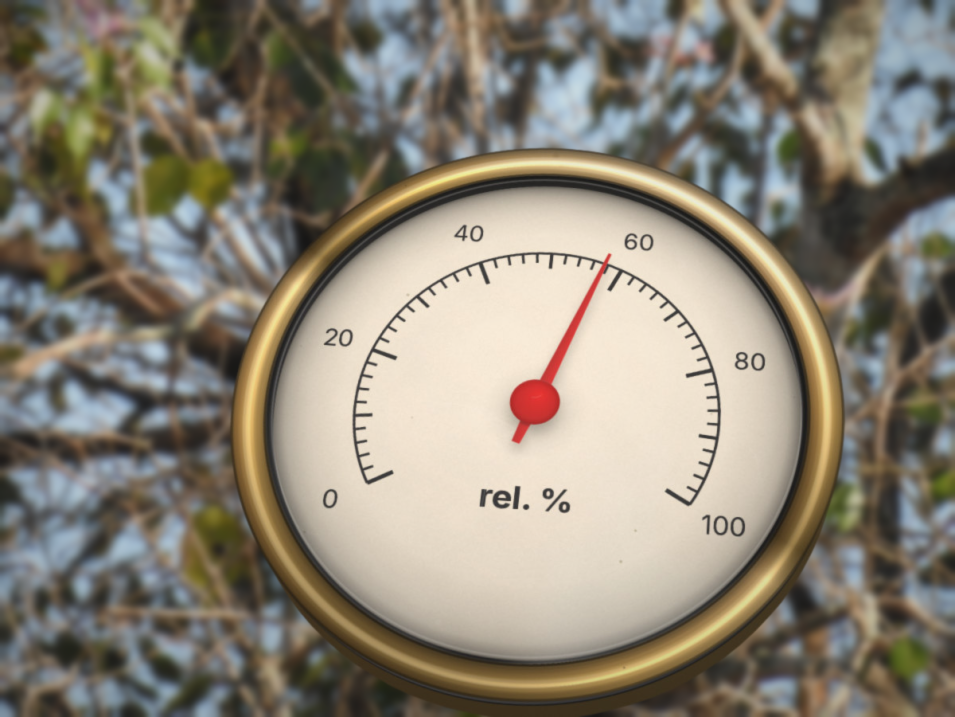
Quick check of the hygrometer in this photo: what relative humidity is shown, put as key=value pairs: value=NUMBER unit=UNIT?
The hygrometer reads value=58 unit=%
